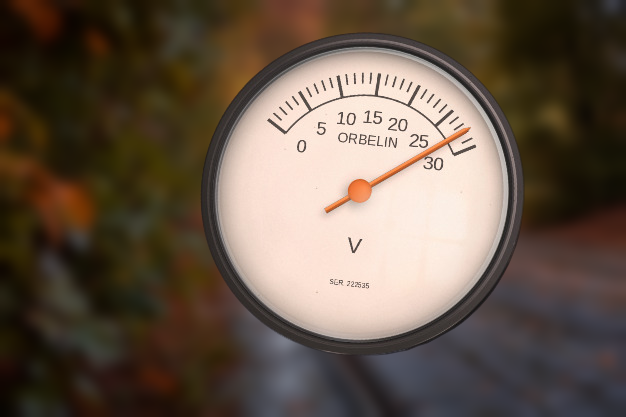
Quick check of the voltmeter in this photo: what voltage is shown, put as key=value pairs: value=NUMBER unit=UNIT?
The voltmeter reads value=28 unit=V
